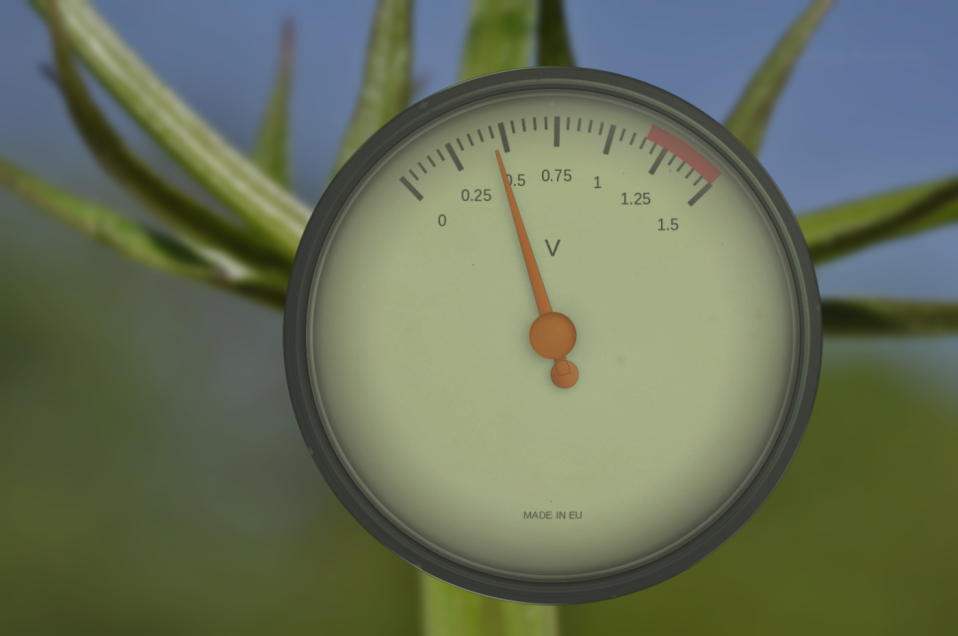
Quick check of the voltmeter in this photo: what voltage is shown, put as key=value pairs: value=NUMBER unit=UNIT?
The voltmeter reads value=0.45 unit=V
